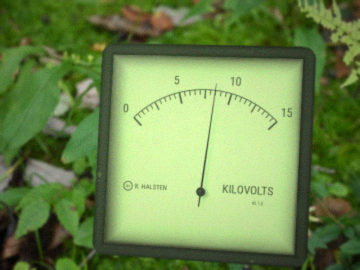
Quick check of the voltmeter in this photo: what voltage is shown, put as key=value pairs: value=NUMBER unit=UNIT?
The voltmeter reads value=8.5 unit=kV
